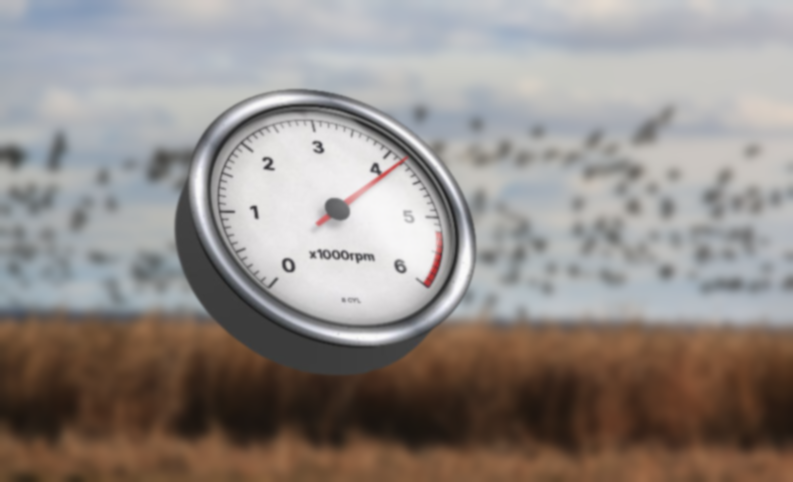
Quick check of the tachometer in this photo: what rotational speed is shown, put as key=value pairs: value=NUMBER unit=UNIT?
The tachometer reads value=4200 unit=rpm
